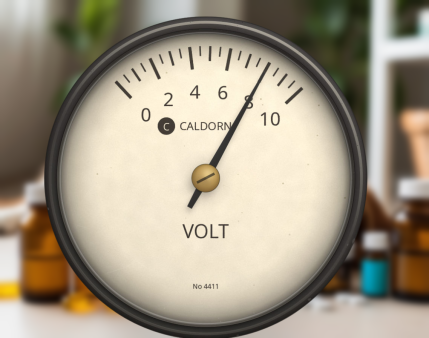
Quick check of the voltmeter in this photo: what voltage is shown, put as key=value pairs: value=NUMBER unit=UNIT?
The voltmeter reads value=8 unit=V
